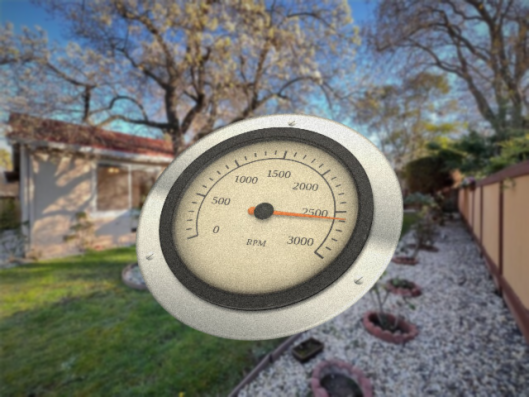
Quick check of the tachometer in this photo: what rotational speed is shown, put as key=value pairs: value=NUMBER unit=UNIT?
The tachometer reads value=2600 unit=rpm
